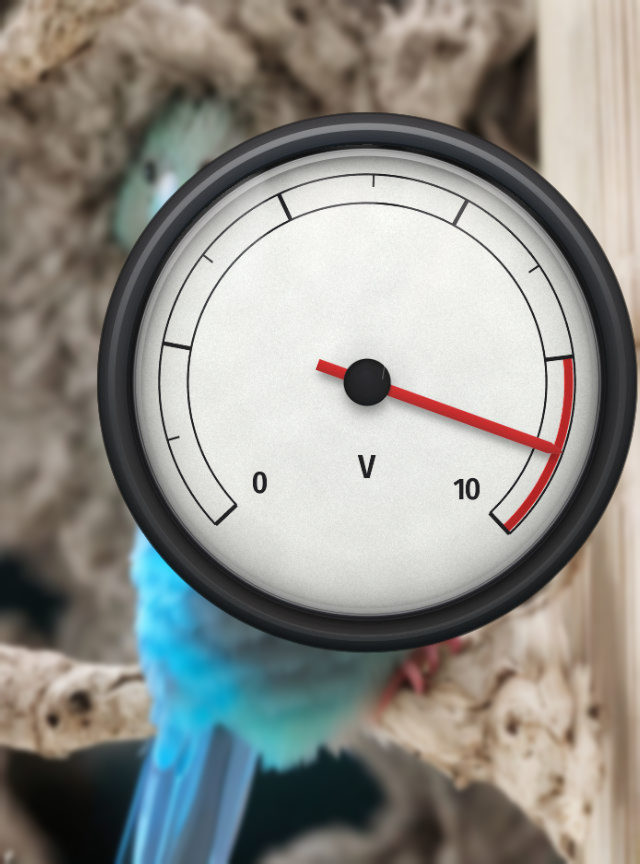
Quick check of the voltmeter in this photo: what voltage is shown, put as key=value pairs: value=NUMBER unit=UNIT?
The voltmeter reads value=9 unit=V
